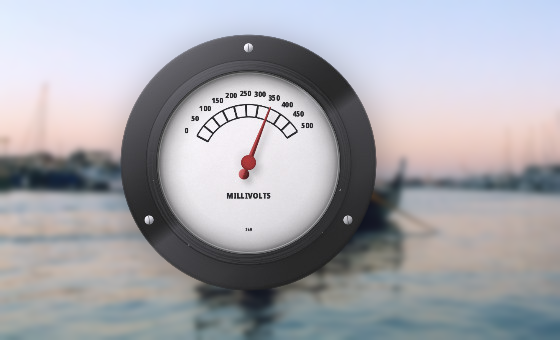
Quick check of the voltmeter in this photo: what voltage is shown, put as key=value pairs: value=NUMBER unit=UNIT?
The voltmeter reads value=350 unit=mV
